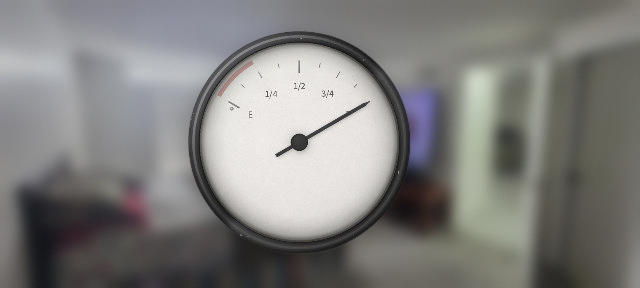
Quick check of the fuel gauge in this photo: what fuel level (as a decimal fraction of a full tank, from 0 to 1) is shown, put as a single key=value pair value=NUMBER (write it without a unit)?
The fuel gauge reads value=1
